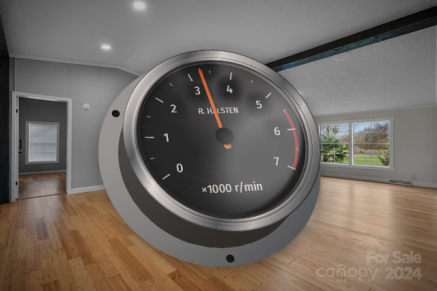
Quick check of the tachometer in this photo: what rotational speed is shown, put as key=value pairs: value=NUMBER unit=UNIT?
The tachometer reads value=3250 unit=rpm
